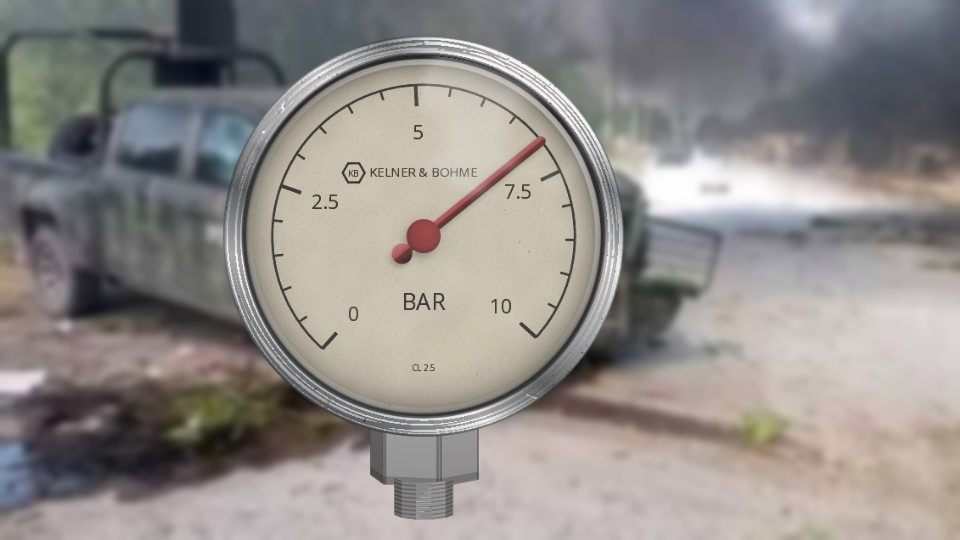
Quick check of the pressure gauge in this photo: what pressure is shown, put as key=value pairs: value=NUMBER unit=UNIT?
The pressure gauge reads value=7 unit=bar
